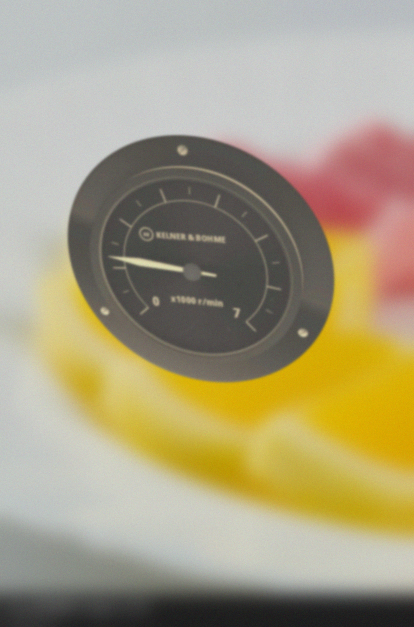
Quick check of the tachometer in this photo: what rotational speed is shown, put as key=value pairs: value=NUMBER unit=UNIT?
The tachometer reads value=1250 unit=rpm
